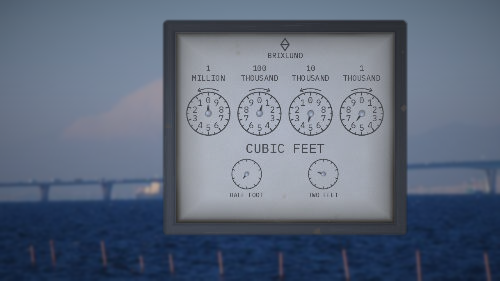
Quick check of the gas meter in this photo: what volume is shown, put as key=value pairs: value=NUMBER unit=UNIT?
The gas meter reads value=4600 unit=ft³
